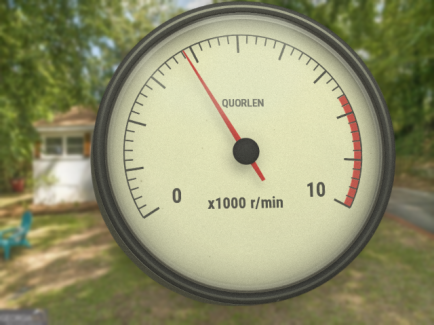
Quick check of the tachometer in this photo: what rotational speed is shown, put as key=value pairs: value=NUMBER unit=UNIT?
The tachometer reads value=3800 unit=rpm
